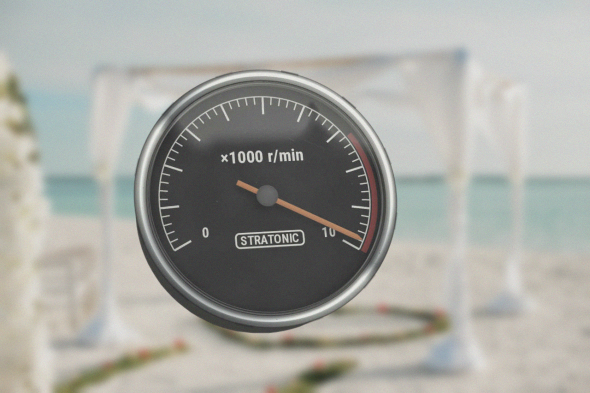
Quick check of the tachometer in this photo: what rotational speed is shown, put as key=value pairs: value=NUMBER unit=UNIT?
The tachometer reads value=9800 unit=rpm
